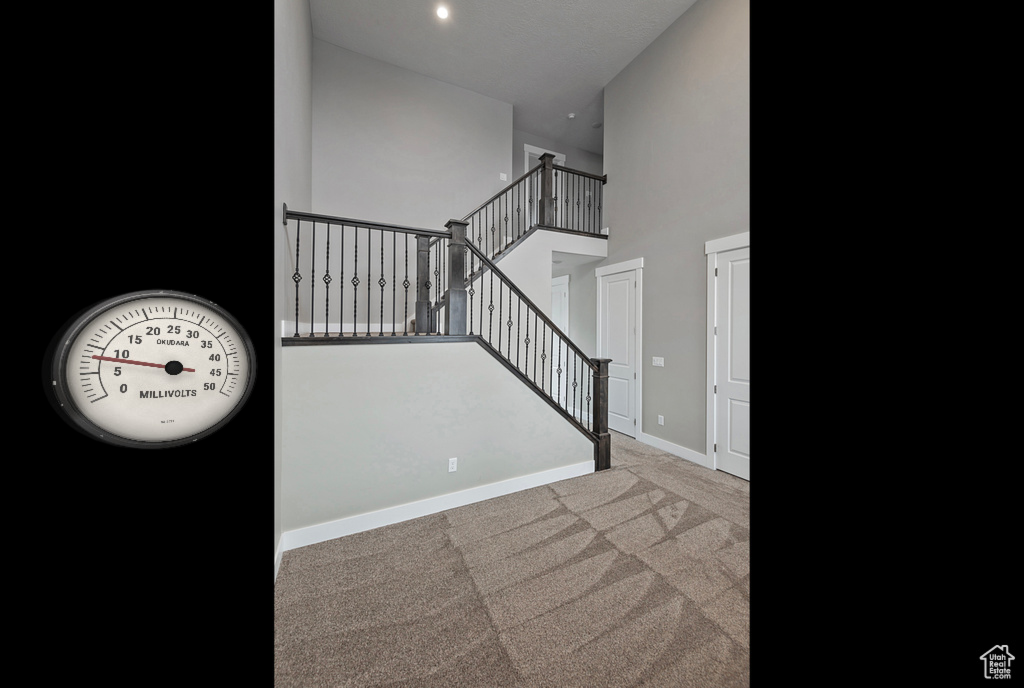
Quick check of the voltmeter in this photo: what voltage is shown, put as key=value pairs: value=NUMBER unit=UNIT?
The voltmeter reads value=8 unit=mV
